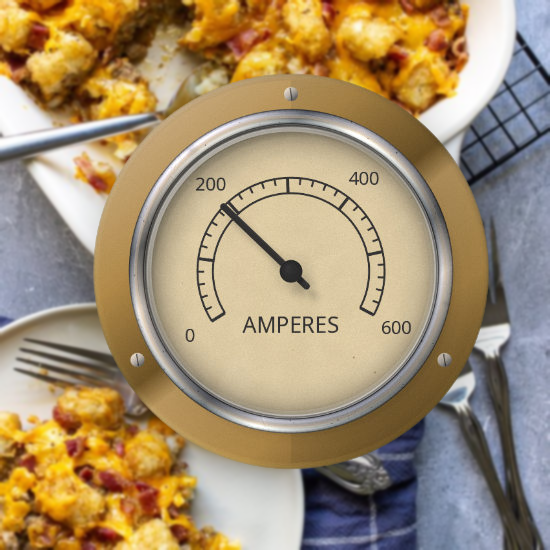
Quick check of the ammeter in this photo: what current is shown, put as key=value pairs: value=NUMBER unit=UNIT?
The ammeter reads value=190 unit=A
